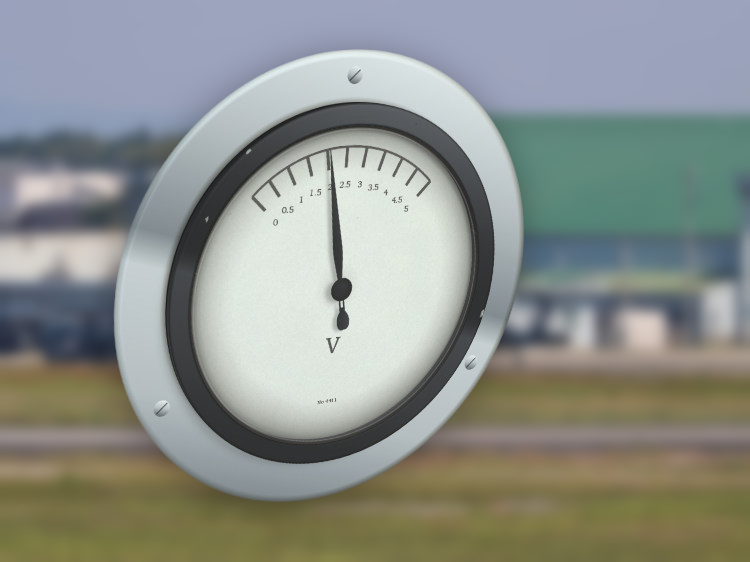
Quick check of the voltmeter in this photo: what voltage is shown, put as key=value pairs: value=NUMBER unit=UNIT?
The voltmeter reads value=2 unit=V
